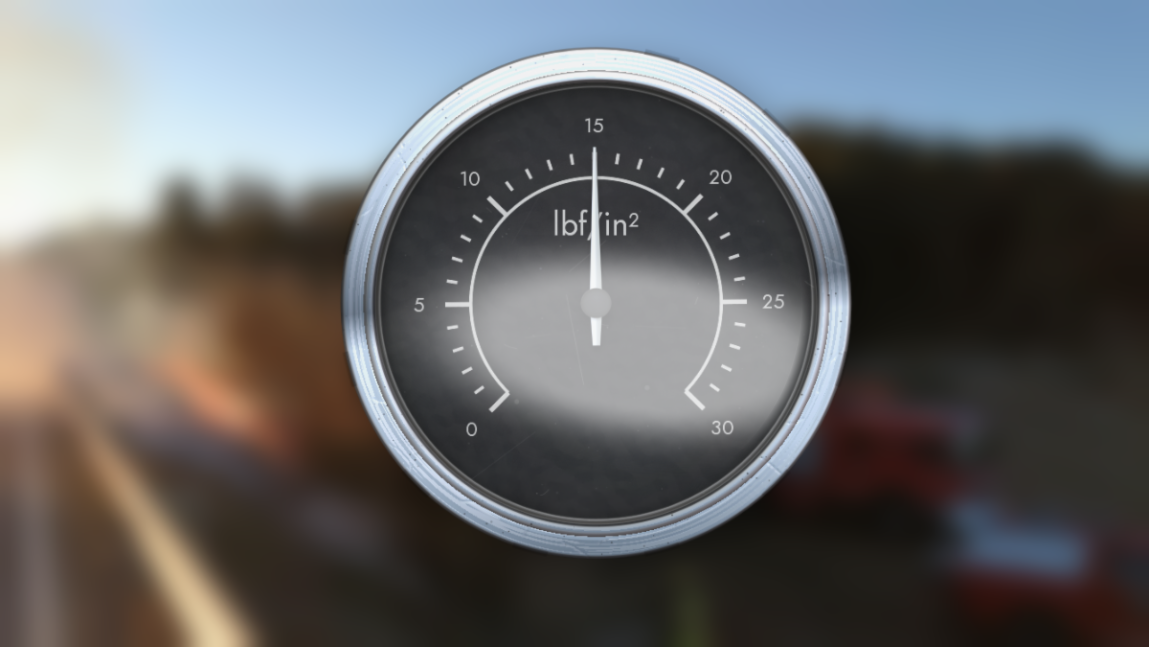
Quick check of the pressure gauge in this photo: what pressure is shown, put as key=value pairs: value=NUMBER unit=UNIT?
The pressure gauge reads value=15 unit=psi
